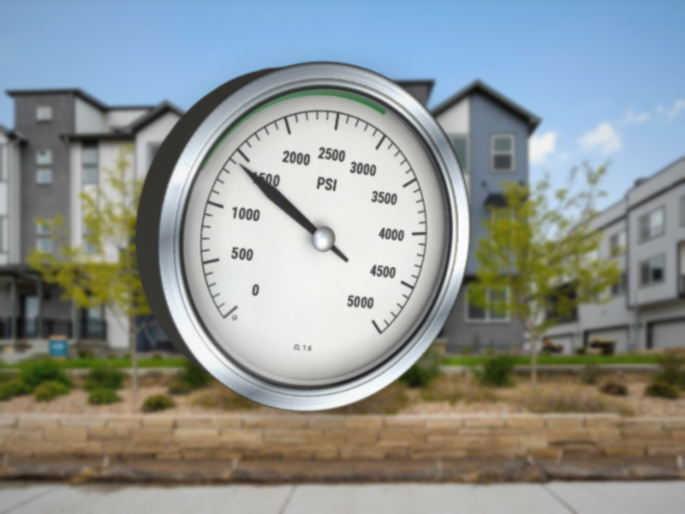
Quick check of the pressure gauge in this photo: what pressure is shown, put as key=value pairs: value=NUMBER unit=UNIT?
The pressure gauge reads value=1400 unit=psi
